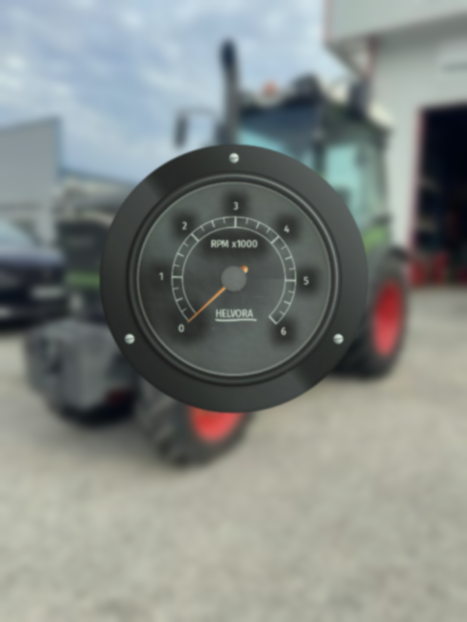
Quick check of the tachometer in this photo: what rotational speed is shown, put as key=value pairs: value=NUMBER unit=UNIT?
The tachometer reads value=0 unit=rpm
